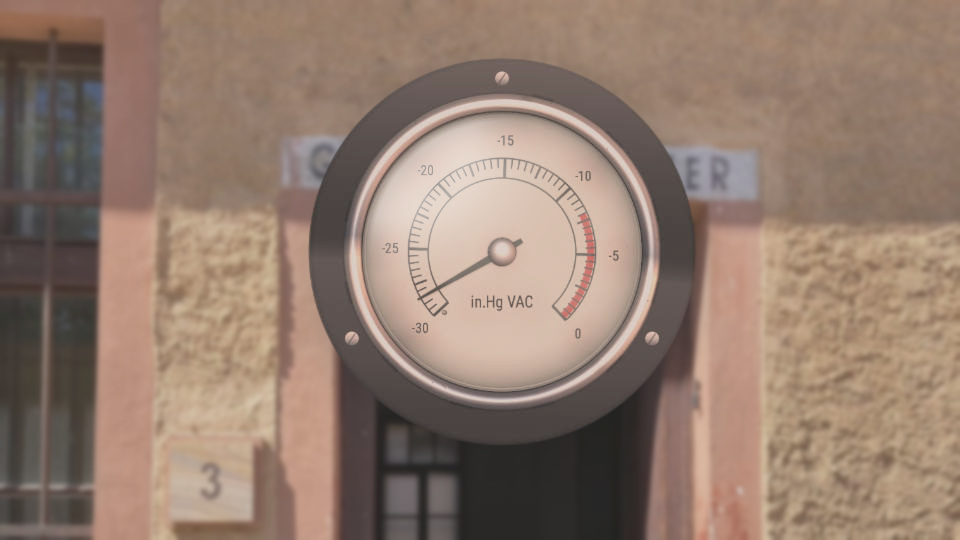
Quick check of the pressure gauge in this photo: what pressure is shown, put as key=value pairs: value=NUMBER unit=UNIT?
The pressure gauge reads value=-28.5 unit=inHg
